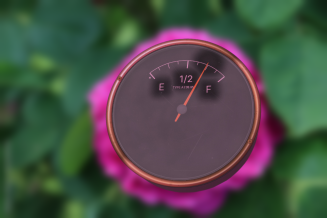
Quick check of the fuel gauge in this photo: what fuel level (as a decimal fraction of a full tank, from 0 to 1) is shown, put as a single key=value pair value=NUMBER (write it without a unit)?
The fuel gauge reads value=0.75
